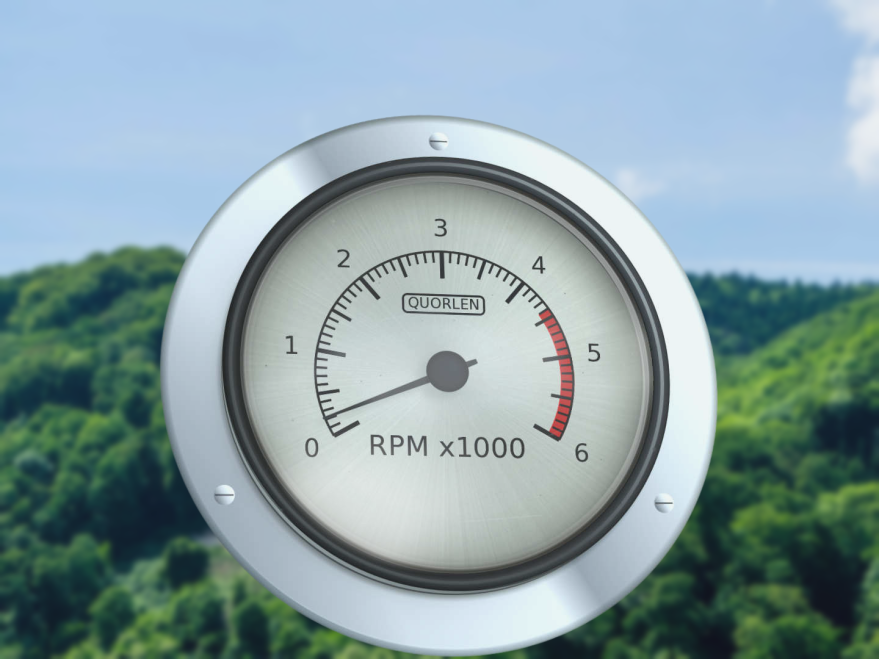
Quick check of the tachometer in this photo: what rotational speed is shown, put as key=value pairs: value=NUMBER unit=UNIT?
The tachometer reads value=200 unit=rpm
